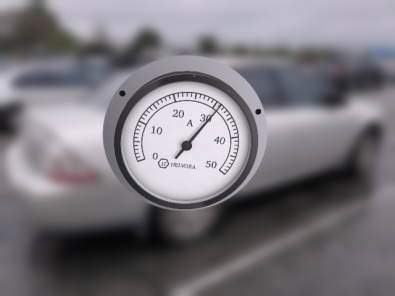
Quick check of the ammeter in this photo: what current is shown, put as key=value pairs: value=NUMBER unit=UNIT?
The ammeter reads value=31 unit=A
